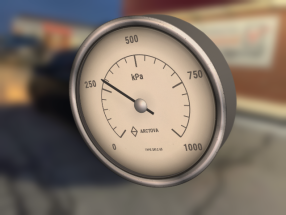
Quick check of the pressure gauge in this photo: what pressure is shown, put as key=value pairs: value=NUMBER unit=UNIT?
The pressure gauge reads value=300 unit=kPa
